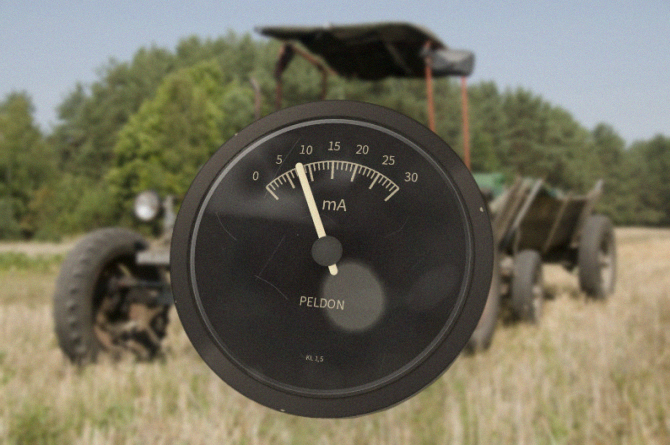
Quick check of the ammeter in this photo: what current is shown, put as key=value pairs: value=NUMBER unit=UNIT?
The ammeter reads value=8 unit=mA
